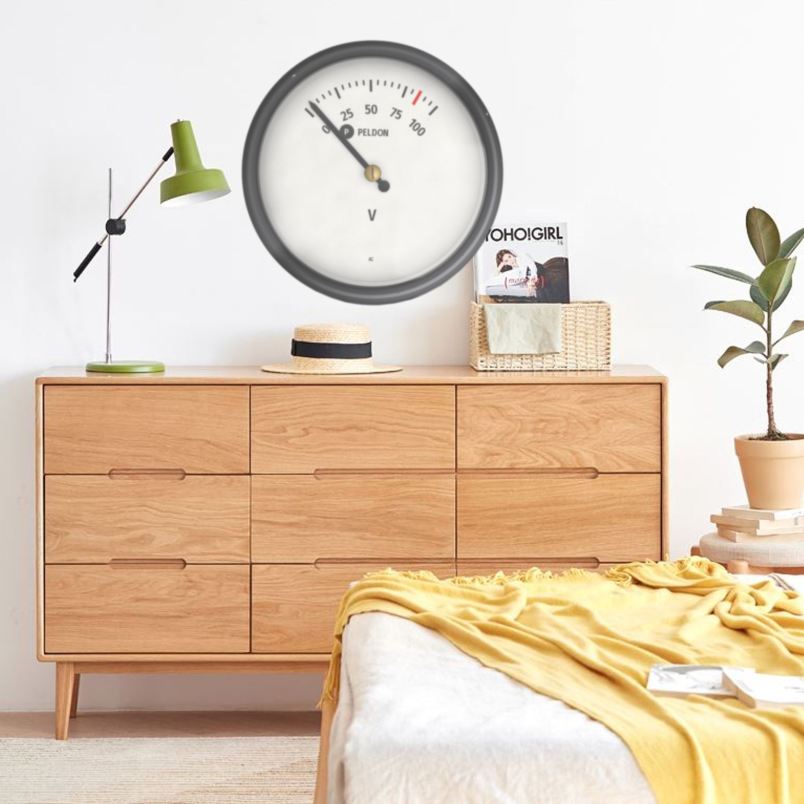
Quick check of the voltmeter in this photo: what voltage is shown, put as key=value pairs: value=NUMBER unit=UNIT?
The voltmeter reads value=5 unit=V
